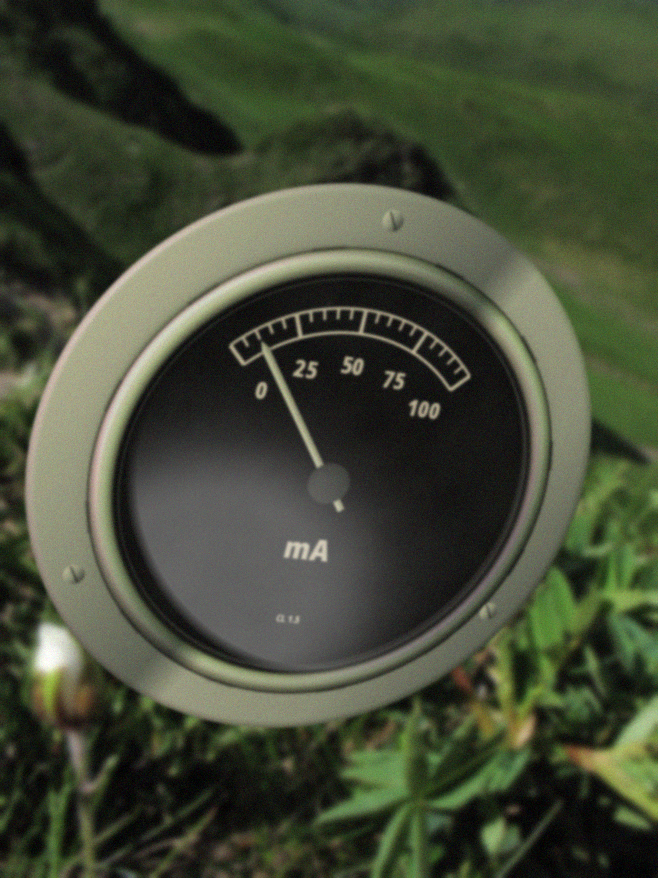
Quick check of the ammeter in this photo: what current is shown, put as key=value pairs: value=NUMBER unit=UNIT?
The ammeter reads value=10 unit=mA
